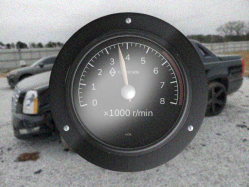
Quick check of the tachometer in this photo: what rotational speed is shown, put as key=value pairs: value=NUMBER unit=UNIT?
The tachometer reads value=3600 unit=rpm
